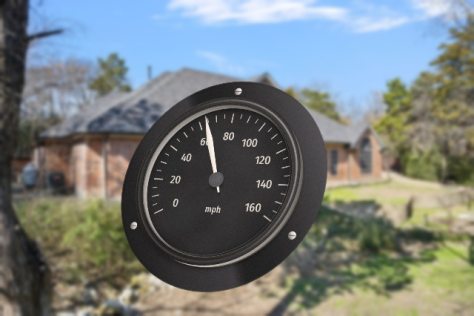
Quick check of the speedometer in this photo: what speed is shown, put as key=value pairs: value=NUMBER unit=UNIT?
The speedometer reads value=65 unit=mph
